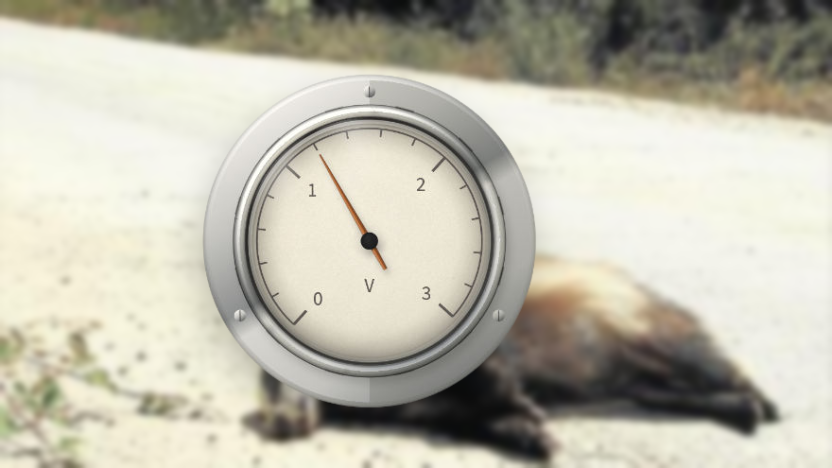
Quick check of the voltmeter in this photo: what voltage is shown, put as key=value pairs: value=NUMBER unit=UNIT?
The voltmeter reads value=1.2 unit=V
